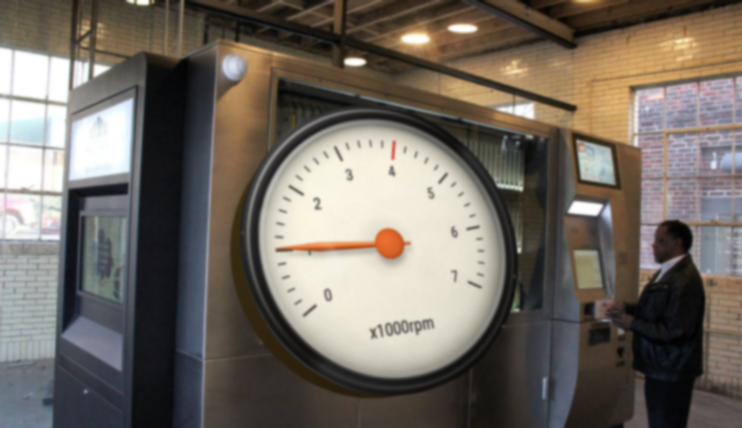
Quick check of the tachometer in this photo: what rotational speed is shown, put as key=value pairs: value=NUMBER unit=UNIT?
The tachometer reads value=1000 unit=rpm
